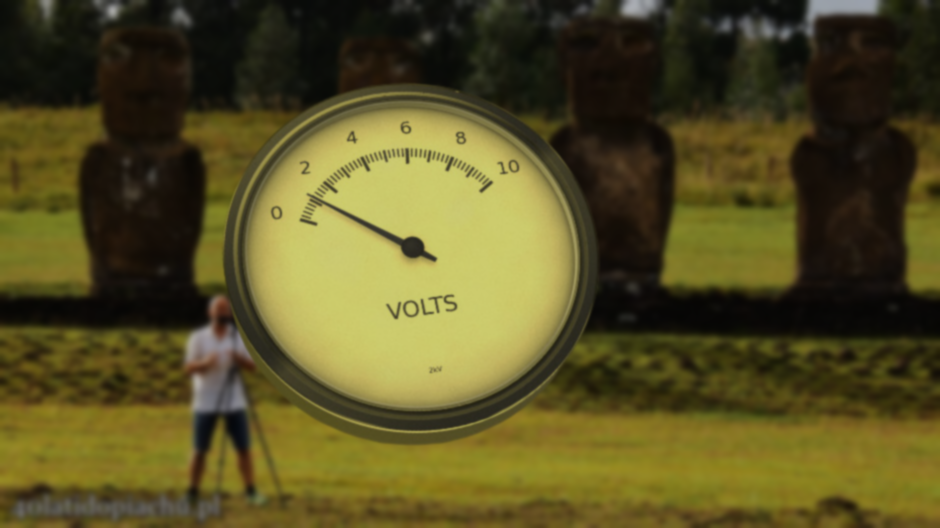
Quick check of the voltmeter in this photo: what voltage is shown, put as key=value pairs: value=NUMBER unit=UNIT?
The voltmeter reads value=1 unit=V
